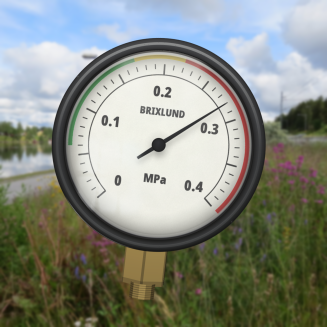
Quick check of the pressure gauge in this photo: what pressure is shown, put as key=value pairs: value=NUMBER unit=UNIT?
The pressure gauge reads value=0.28 unit=MPa
